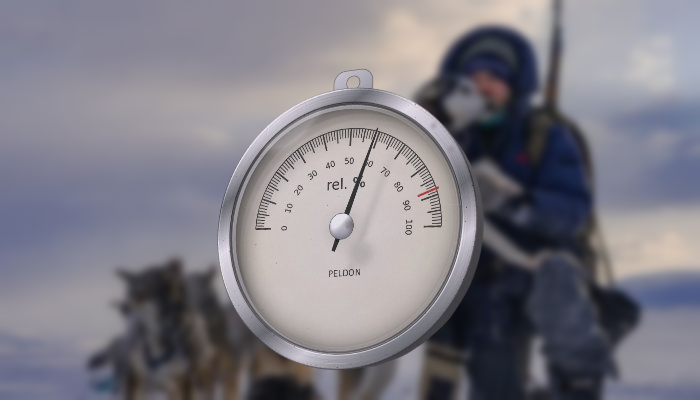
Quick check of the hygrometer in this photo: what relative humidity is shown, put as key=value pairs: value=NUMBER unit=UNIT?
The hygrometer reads value=60 unit=%
